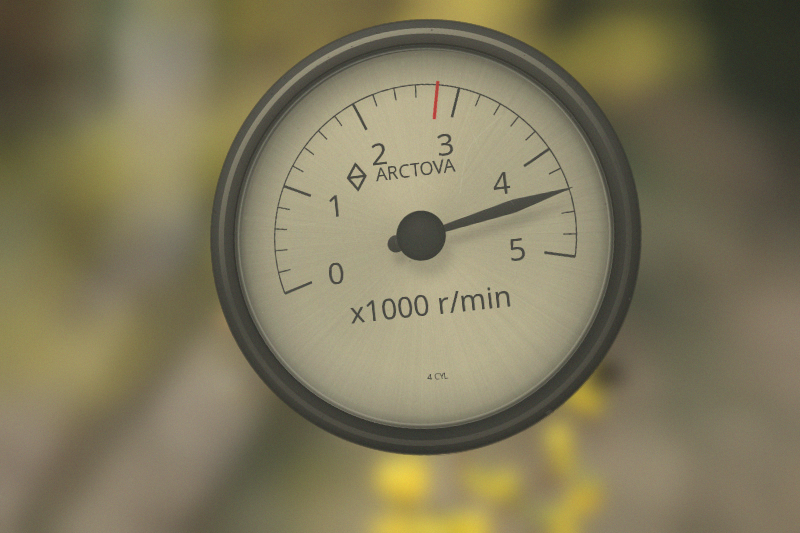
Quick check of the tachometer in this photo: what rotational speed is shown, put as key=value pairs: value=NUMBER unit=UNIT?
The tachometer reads value=4400 unit=rpm
